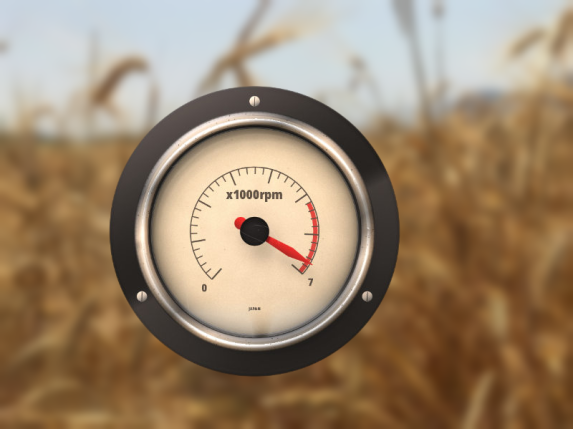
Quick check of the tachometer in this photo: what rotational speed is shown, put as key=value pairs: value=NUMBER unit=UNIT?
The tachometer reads value=6700 unit=rpm
